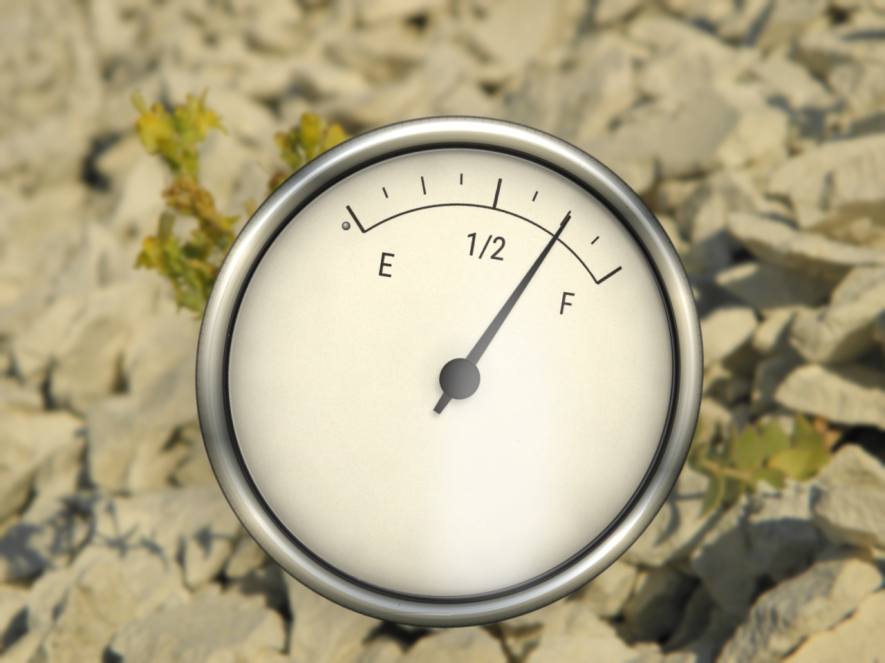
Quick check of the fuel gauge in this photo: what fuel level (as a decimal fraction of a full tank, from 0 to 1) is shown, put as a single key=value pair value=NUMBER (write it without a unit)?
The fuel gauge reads value=0.75
